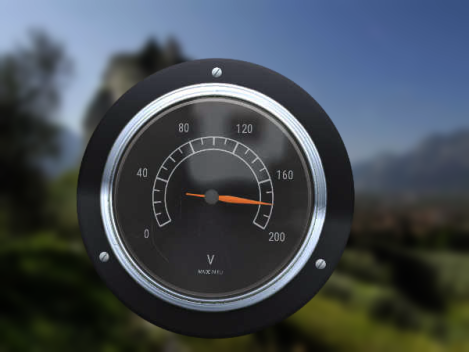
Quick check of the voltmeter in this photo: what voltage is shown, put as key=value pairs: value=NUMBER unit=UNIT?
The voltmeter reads value=180 unit=V
